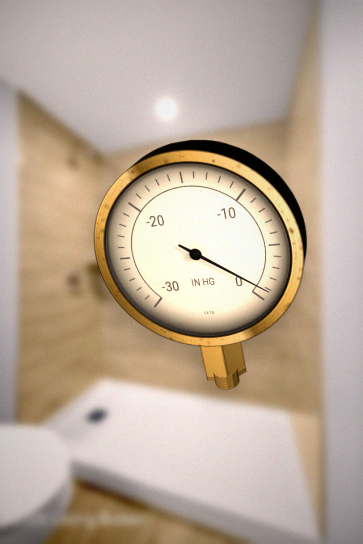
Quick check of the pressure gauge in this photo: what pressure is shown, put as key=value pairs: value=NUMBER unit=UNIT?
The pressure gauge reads value=-1 unit=inHg
